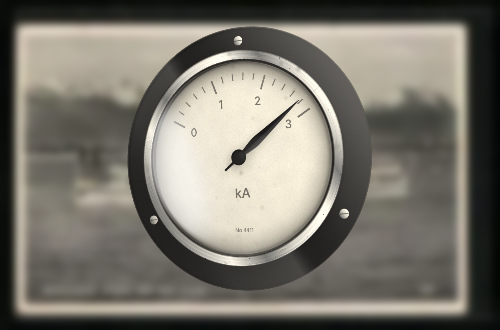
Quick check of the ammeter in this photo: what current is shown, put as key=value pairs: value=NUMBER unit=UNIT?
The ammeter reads value=2.8 unit=kA
